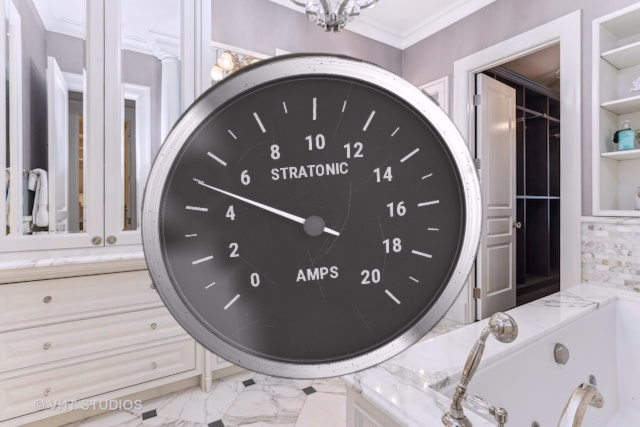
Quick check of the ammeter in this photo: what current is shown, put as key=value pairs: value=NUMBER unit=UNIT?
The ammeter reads value=5 unit=A
